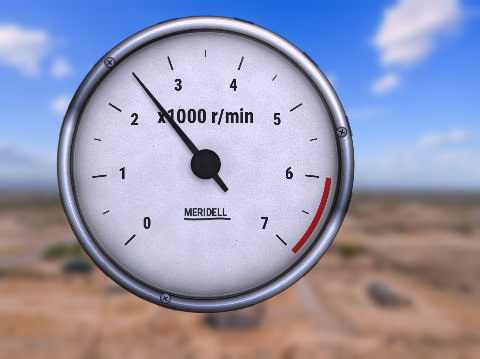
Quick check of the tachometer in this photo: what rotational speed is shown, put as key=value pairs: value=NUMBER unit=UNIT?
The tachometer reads value=2500 unit=rpm
